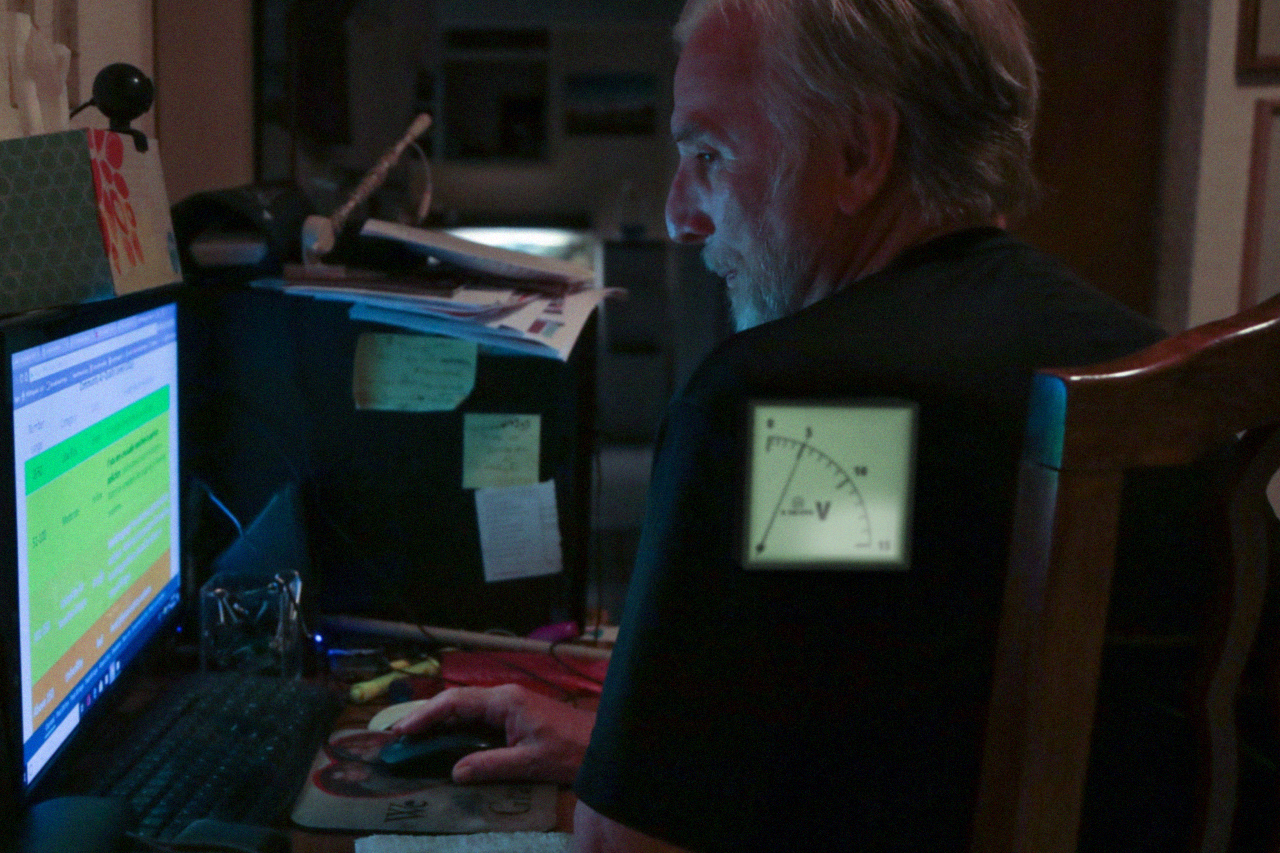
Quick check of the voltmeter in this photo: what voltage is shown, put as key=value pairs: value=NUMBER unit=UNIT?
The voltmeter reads value=5 unit=V
